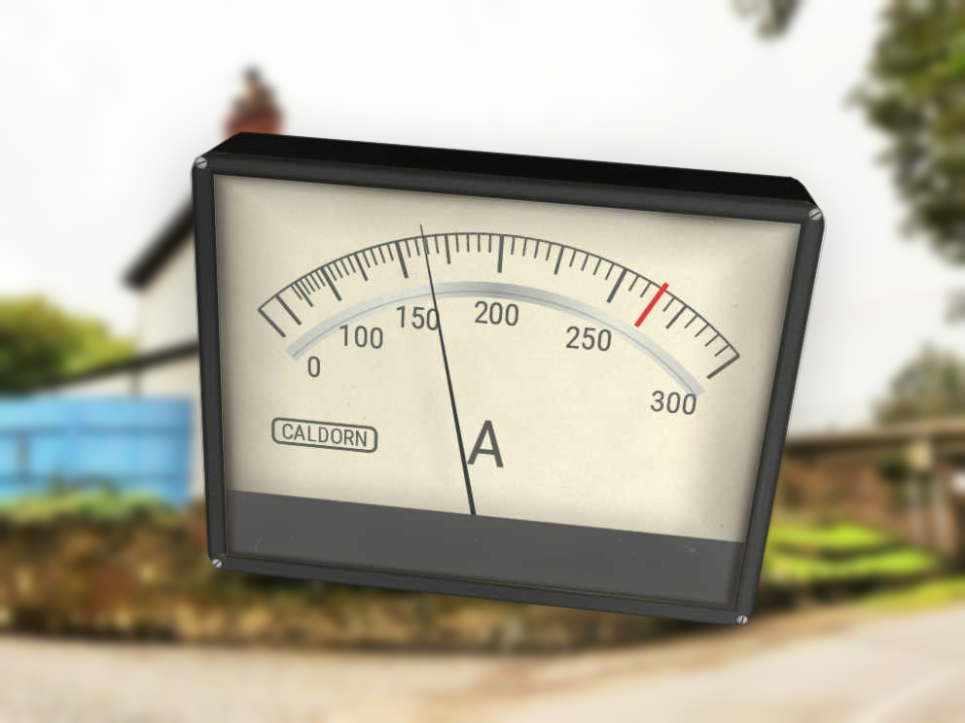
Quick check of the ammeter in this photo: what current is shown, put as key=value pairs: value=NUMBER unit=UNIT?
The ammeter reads value=165 unit=A
